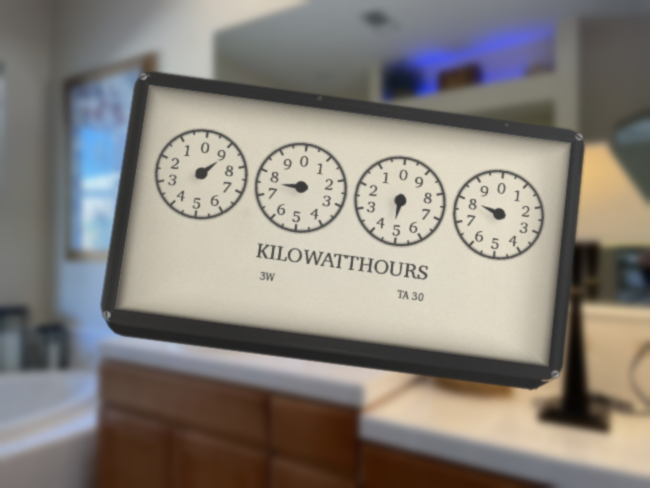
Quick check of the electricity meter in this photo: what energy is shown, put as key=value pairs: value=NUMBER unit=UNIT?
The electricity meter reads value=8748 unit=kWh
